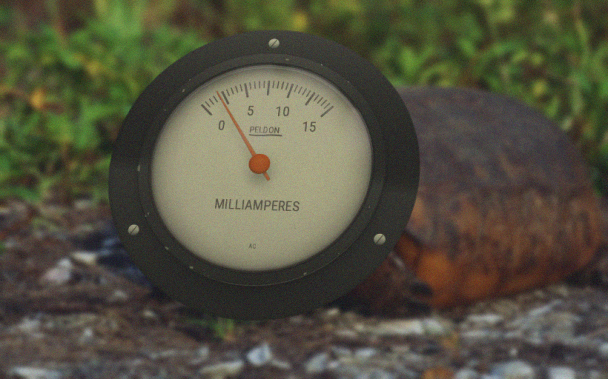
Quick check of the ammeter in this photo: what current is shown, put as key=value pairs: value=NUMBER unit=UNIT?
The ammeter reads value=2 unit=mA
